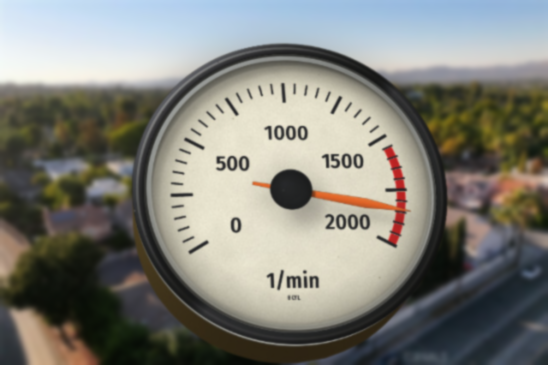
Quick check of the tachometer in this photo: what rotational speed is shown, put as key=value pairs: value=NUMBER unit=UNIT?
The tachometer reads value=1850 unit=rpm
